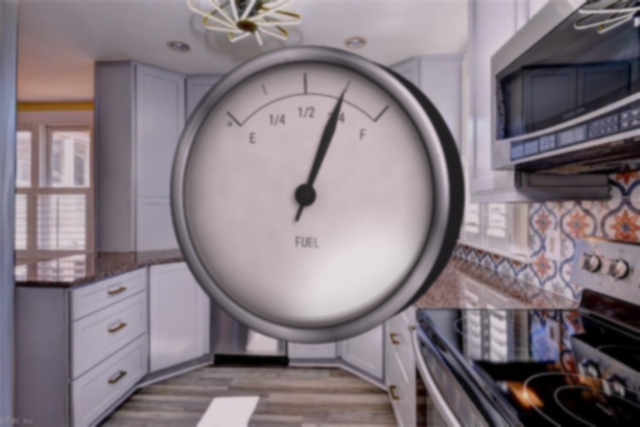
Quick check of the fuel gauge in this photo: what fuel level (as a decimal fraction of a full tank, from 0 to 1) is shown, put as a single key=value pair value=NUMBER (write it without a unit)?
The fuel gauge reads value=0.75
